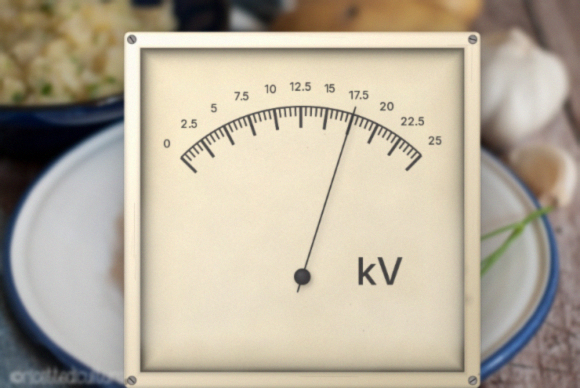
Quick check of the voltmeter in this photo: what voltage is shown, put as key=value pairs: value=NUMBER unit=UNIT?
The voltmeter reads value=17.5 unit=kV
